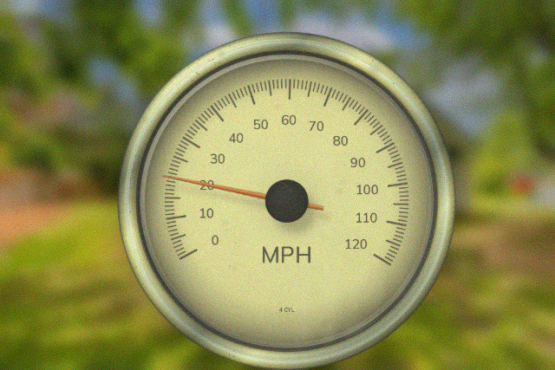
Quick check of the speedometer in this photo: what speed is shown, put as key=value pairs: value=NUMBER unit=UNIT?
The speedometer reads value=20 unit=mph
